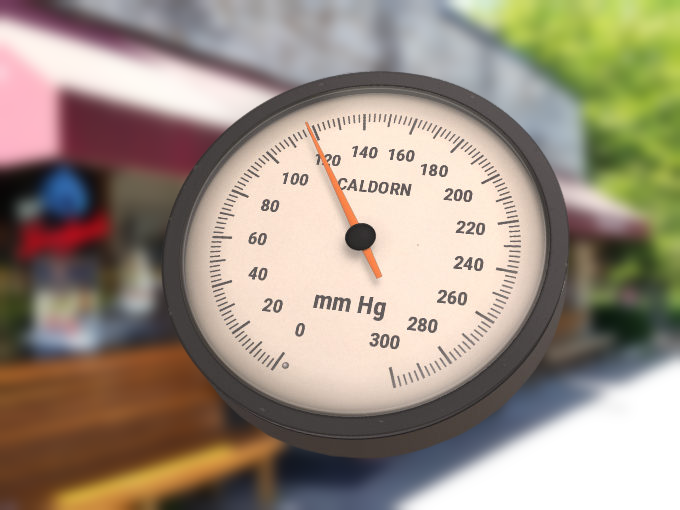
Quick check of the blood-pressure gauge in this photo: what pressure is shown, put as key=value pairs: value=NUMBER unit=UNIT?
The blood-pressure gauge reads value=118 unit=mmHg
